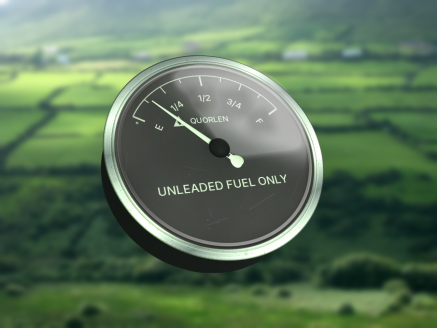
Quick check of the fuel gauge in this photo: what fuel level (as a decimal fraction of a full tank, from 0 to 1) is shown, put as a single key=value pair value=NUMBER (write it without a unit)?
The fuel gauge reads value=0.125
